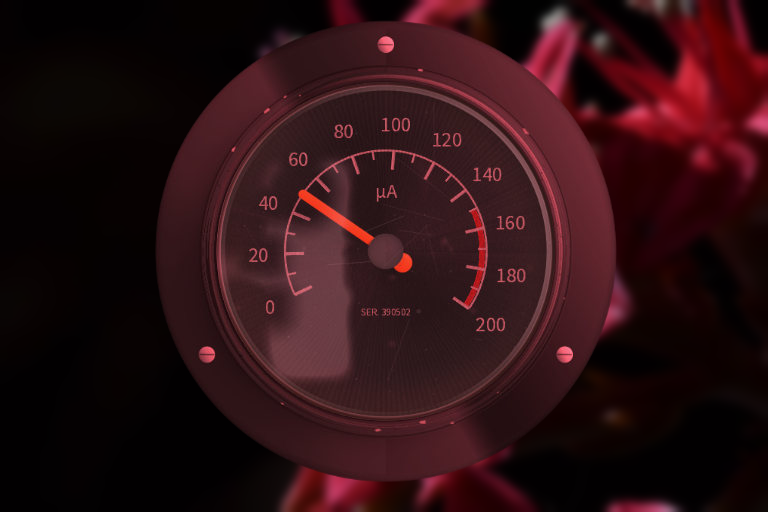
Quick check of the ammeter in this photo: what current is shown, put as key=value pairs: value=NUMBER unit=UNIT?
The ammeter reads value=50 unit=µA
